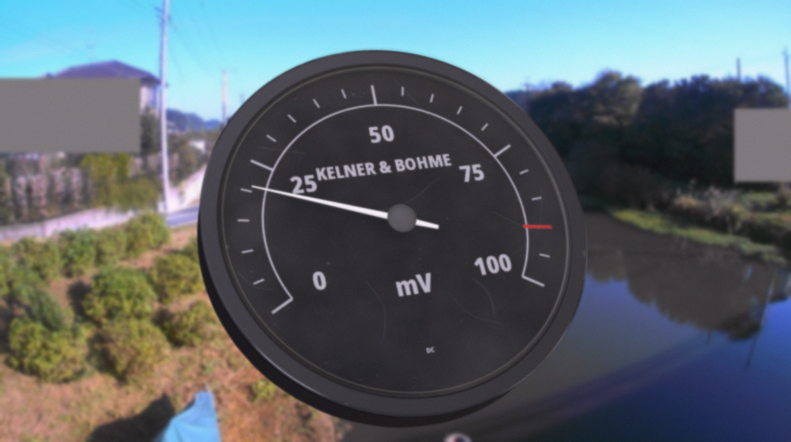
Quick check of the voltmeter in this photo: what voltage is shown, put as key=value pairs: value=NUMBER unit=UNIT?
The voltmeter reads value=20 unit=mV
